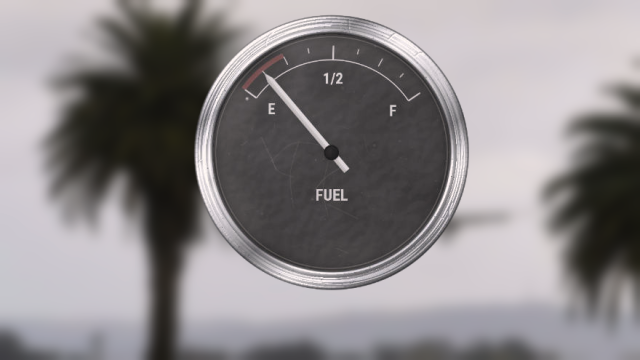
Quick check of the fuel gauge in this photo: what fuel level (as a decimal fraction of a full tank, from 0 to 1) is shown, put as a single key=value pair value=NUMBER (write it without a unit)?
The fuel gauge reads value=0.125
